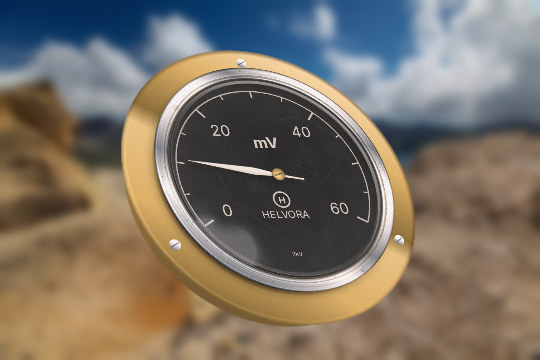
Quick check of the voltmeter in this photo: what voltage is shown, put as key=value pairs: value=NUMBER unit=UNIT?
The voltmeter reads value=10 unit=mV
